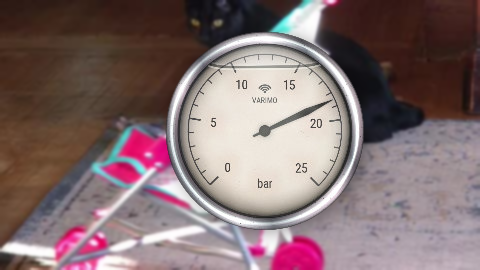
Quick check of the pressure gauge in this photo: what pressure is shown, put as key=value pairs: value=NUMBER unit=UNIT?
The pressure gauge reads value=18.5 unit=bar
